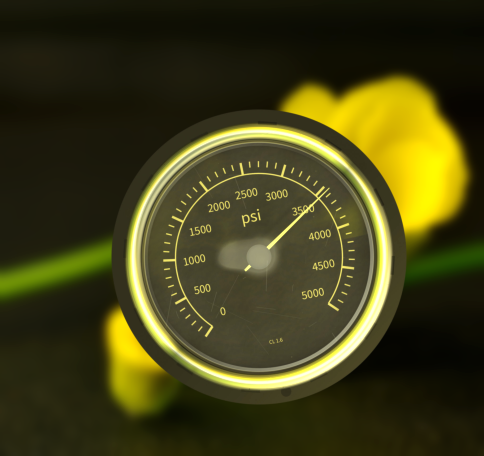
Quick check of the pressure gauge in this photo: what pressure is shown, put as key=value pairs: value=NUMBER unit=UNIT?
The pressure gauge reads value=3550 unit=psi
